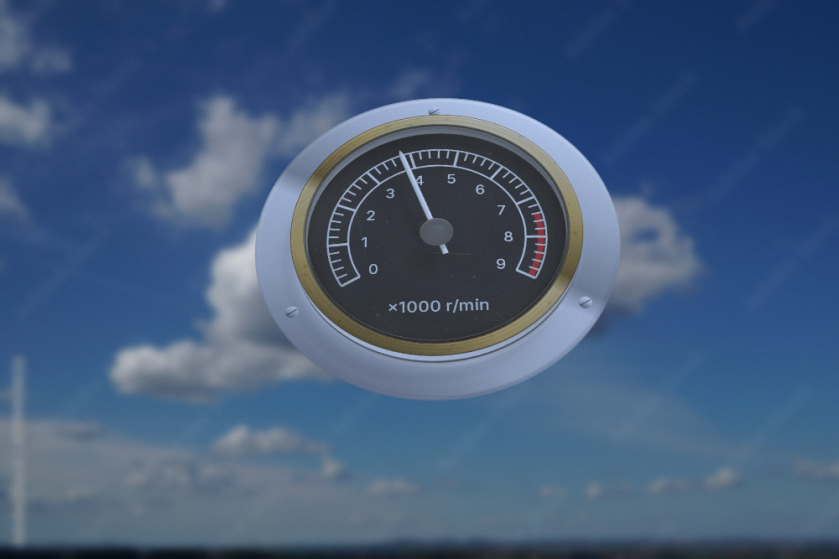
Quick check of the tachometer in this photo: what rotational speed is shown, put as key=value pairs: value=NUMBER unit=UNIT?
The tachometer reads value=3800 unit=rpm
